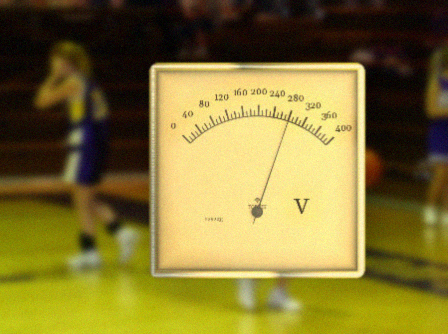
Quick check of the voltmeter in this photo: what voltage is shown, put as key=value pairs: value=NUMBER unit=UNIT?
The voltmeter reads value=280 unit=V
